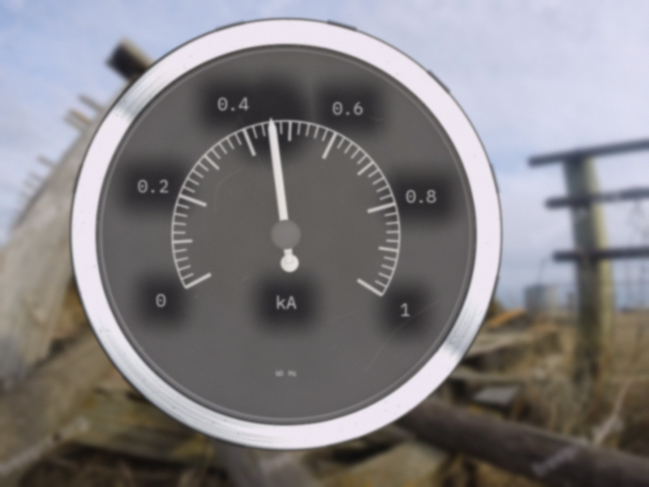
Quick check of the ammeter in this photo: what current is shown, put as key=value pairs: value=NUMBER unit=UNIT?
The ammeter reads value=0.46 unit=kA
